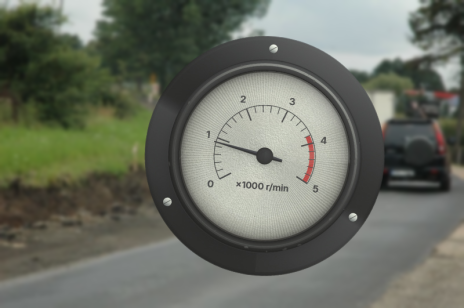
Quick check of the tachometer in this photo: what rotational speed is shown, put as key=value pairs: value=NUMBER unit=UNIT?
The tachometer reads value=900 unit=rpm
